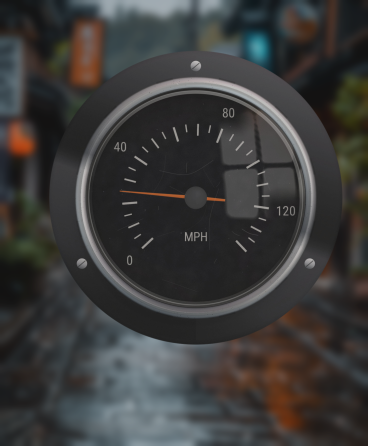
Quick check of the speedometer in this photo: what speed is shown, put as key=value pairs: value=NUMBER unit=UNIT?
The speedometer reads value=25 unit=mph
